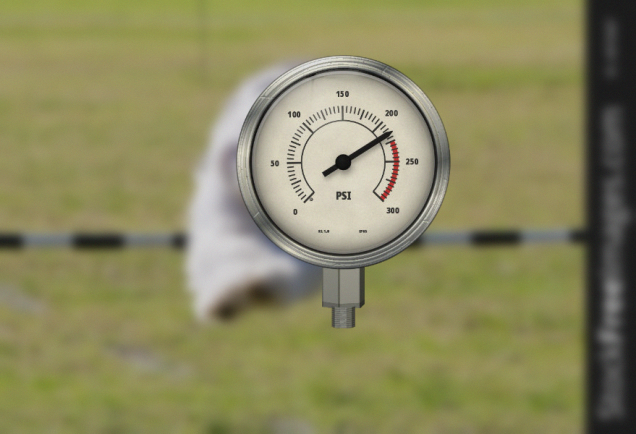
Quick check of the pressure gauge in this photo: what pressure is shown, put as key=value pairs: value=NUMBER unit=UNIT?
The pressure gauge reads value=215 unit=psi
